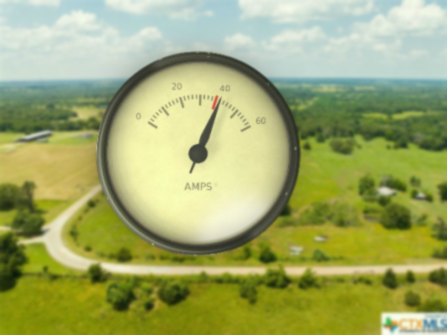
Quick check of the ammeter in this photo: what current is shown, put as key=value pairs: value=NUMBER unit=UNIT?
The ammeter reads value=40 unit=A
